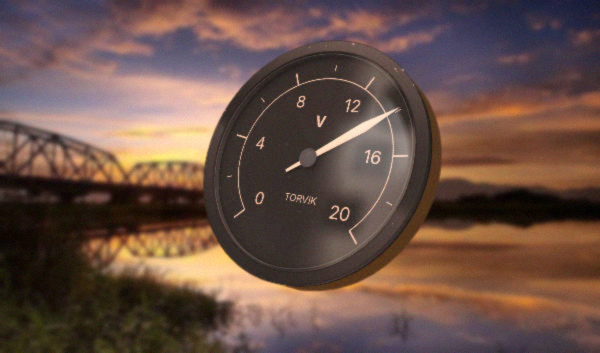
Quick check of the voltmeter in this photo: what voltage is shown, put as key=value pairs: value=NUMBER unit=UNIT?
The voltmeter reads value=14 unit=V
